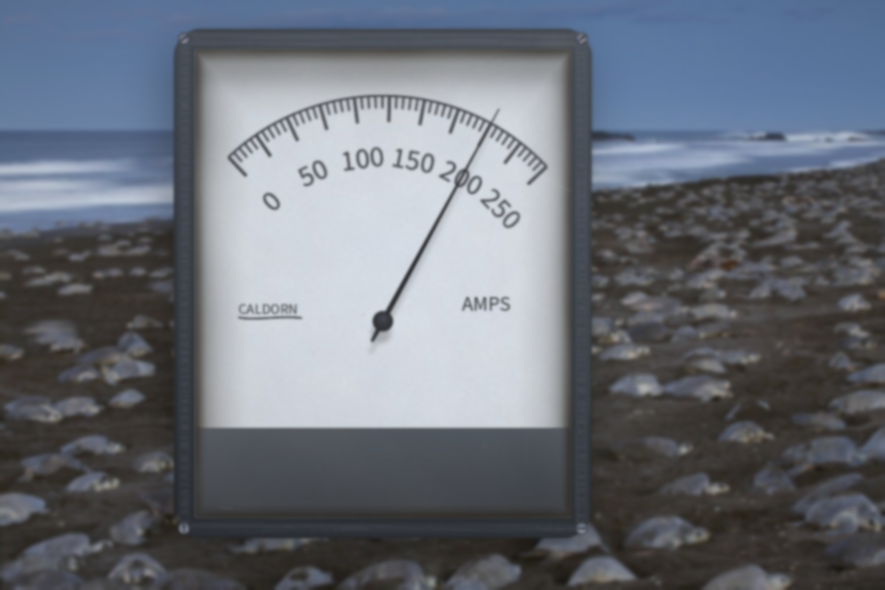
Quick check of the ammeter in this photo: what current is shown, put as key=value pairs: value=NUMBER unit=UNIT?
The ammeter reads value=200 unit=A
